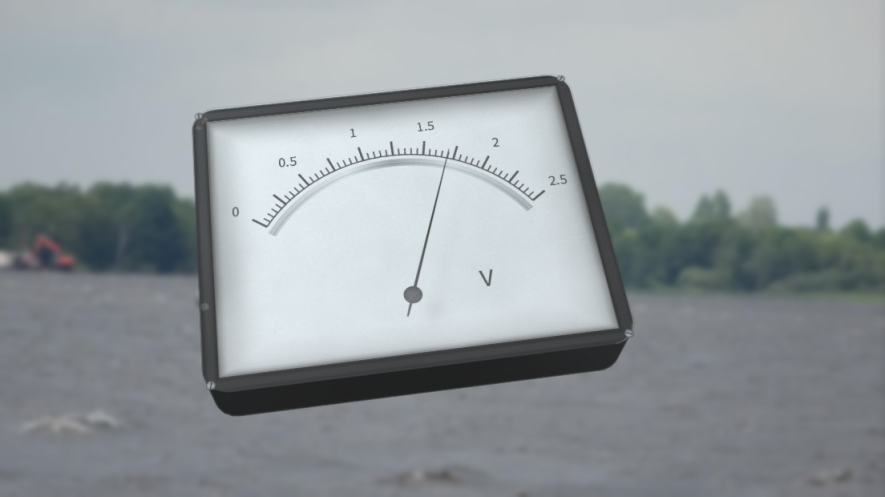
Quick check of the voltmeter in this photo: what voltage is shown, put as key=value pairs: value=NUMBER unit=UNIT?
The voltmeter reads value=1.7 unit=V
